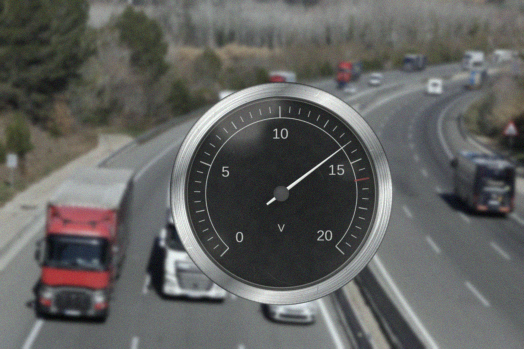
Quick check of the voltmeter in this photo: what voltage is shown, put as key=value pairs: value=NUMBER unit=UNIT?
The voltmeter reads value=14 unit=V
